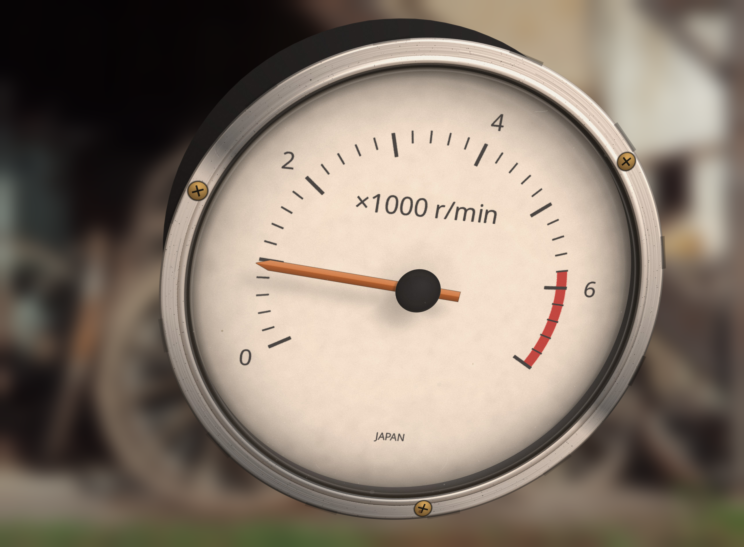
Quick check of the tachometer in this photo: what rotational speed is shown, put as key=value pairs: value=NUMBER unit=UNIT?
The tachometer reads value=1000 unit=rpm
